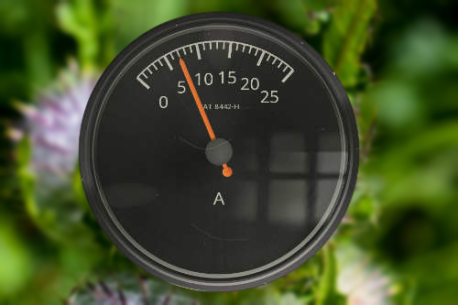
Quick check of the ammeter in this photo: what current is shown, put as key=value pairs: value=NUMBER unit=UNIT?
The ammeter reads value=7 unit=A
